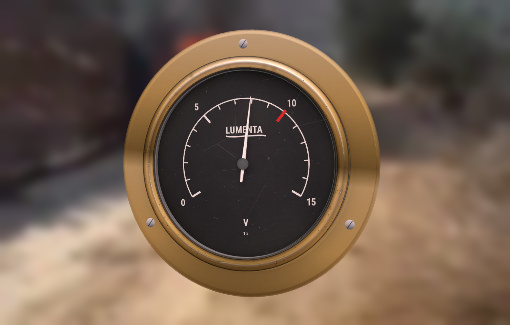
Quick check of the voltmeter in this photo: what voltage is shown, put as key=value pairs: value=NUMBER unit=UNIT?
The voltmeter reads value=8 unit=V
